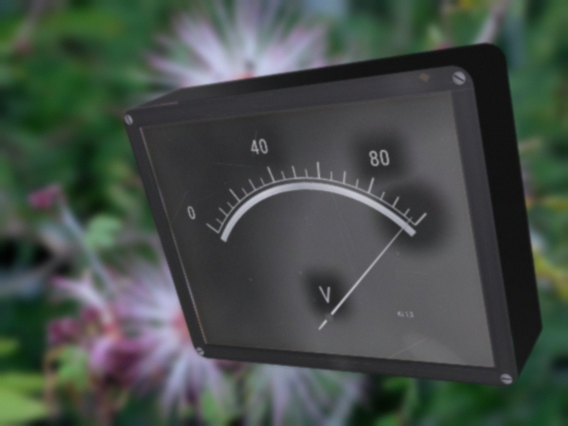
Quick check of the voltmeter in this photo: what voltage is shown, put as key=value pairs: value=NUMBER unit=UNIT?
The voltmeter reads value=97.5 unit=V
